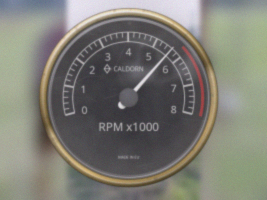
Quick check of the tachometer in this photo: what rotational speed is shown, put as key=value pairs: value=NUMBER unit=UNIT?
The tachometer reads value=5600 unit=rpm
